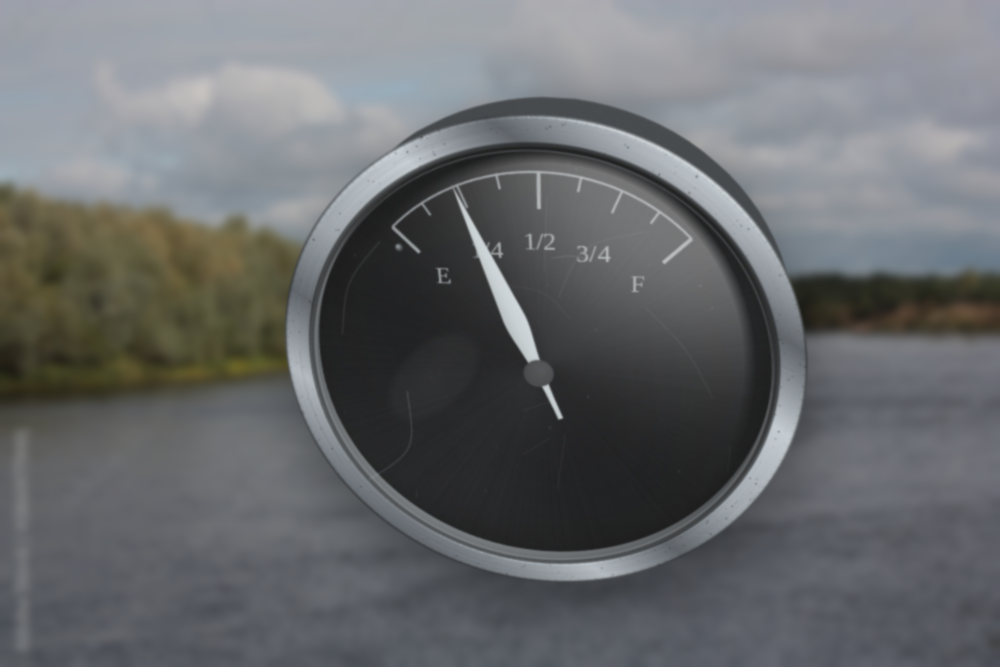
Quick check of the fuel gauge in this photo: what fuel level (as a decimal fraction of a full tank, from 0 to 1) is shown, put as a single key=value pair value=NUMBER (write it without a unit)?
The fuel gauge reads value=0.25
